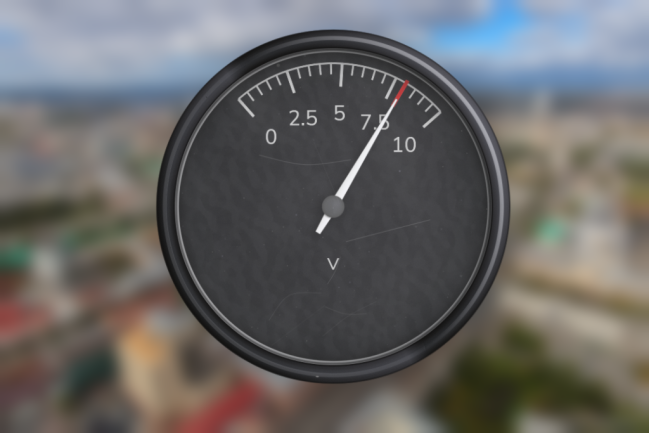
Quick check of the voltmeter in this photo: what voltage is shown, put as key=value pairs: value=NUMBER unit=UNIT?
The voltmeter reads value=8 unit=V
